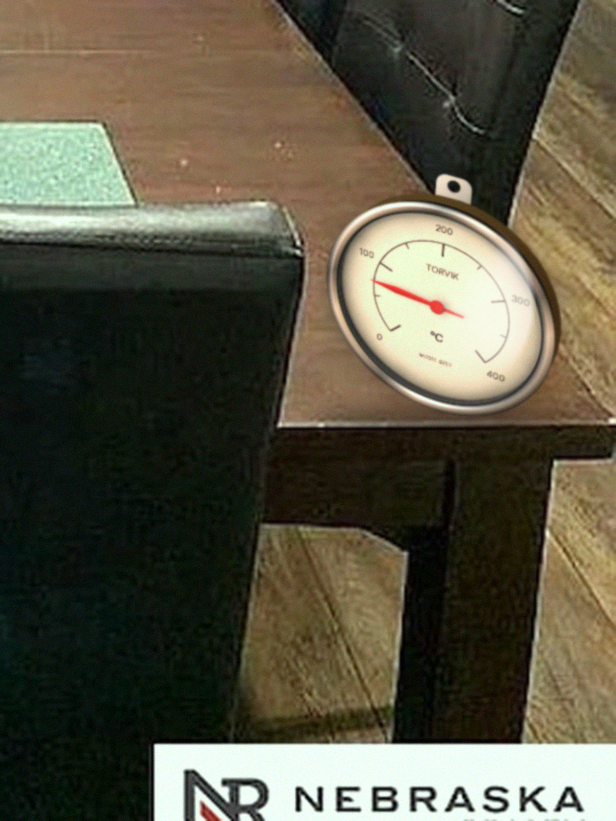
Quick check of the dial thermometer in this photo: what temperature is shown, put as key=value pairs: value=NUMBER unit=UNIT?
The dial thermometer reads value=75 unit=°C
